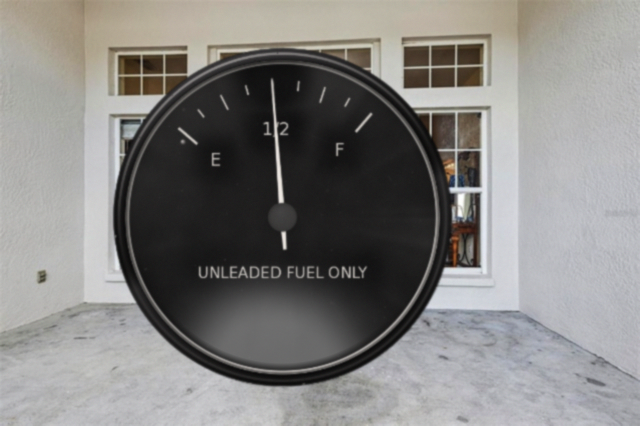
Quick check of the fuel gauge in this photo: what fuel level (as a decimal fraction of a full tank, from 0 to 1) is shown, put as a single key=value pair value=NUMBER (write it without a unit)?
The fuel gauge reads value=0.5
